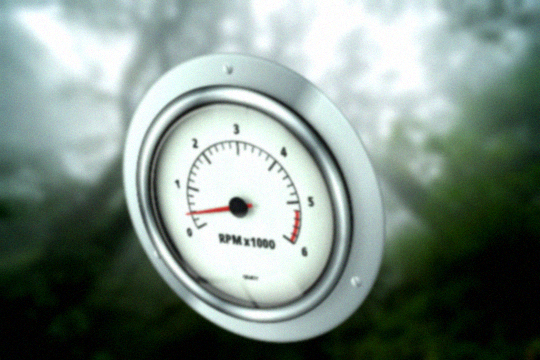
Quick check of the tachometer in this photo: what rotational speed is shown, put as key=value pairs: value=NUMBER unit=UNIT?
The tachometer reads value=400 unit=rpm
